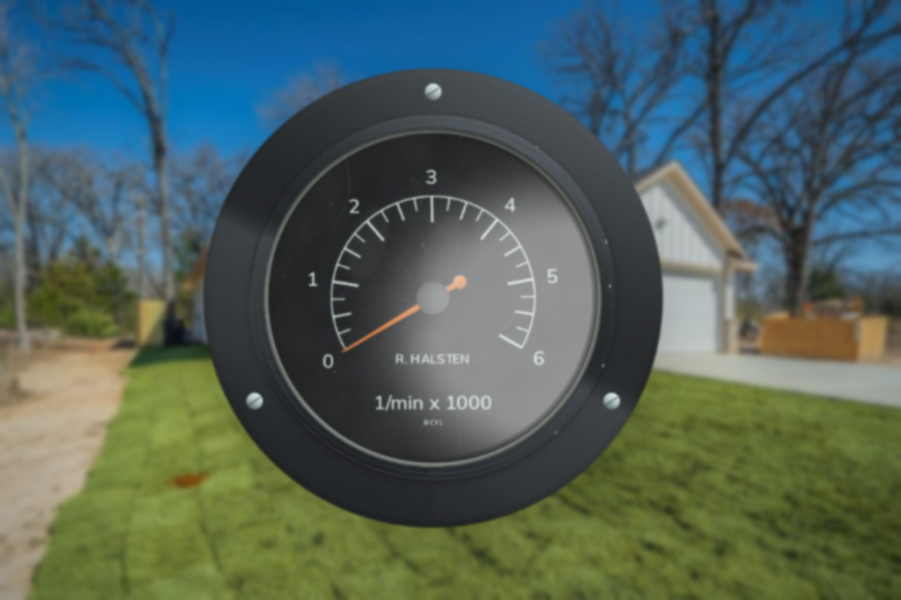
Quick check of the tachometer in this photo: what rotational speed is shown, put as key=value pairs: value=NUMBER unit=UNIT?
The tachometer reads value=0 unit=rpm
